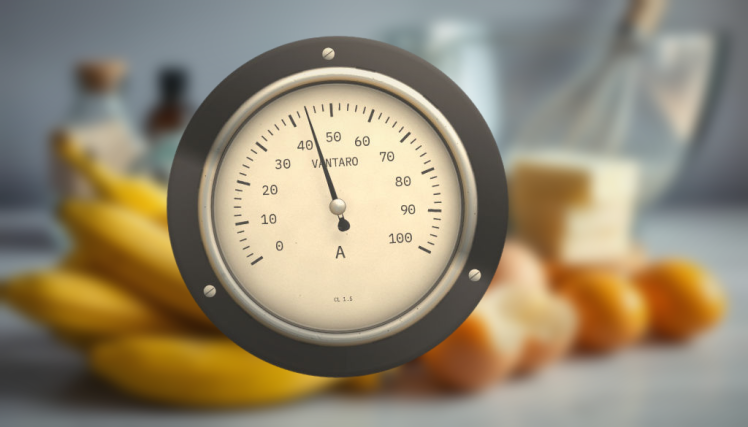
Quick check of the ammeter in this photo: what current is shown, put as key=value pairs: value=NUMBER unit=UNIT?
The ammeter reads value=44 unit=A
